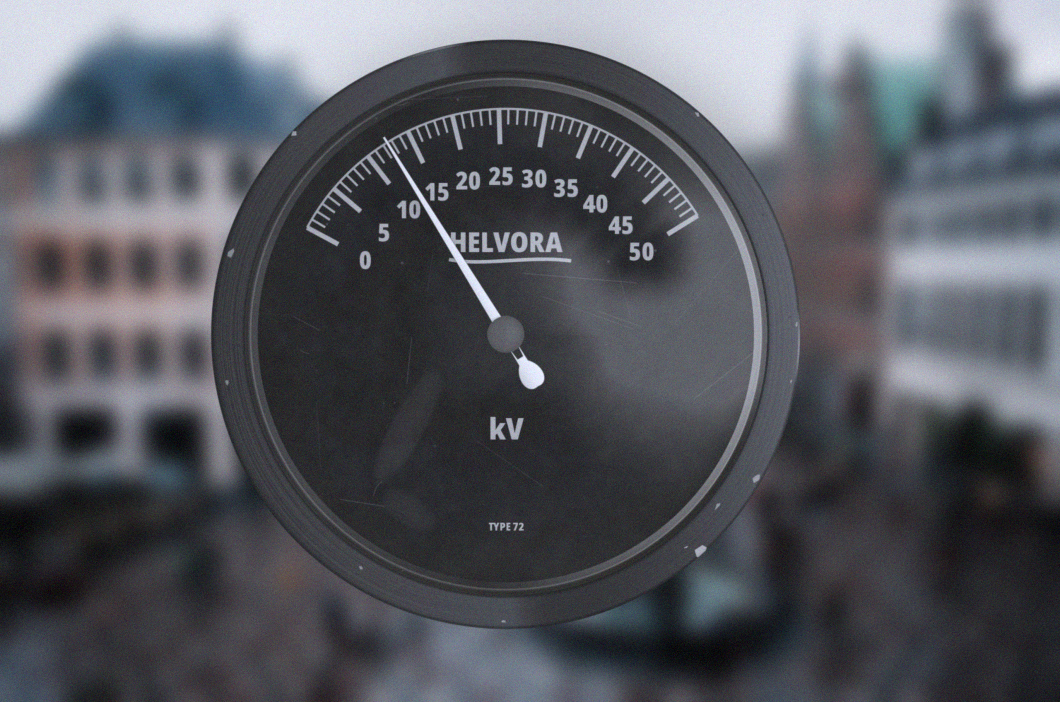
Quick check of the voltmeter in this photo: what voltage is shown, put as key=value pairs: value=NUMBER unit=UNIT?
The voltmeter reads value=12.5 unit=kV
